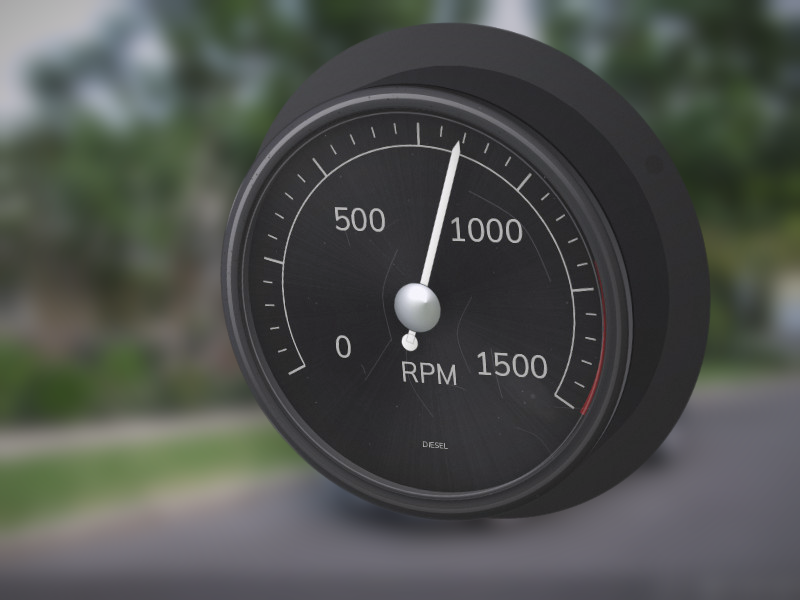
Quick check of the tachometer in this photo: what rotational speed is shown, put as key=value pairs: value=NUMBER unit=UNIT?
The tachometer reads value=850 unit=rpm
